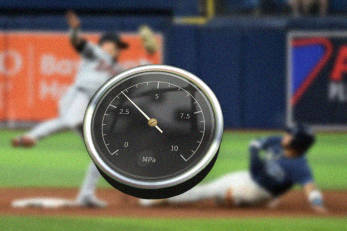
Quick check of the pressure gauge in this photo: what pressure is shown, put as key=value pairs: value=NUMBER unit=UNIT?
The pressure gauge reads value=3.25 unit=MPa
